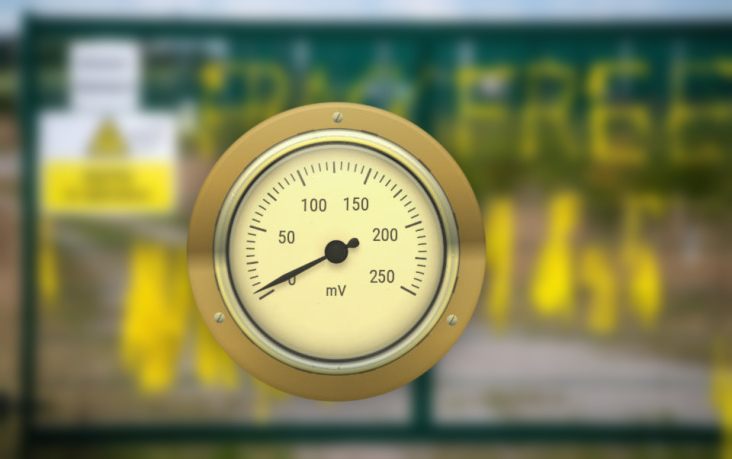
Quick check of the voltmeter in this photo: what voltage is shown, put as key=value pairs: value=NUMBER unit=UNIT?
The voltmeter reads value=5 unit=mV
